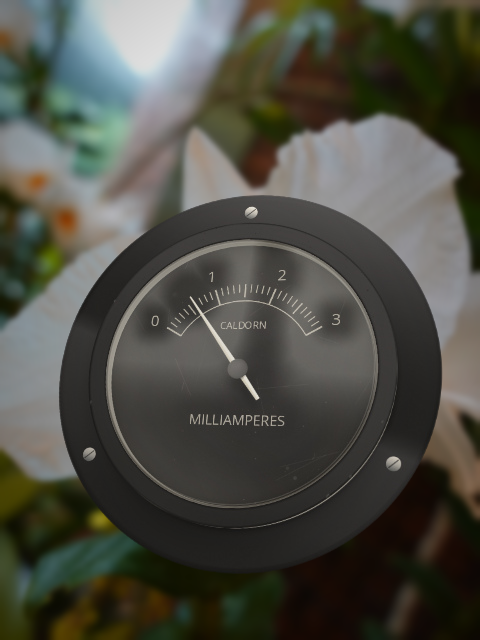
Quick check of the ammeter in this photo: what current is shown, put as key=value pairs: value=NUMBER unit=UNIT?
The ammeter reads value=0.6 unit=mA
